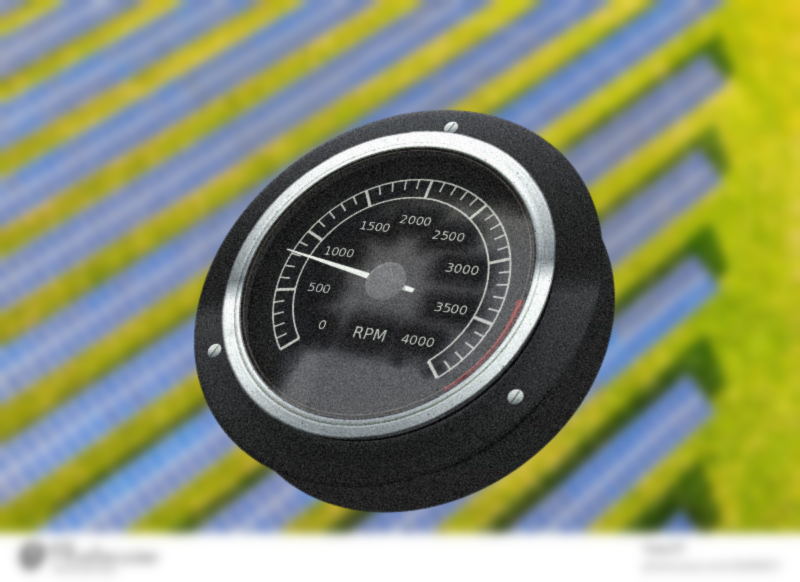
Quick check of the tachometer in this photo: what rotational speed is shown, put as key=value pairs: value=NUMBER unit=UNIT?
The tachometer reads value=800 unit=rpm
